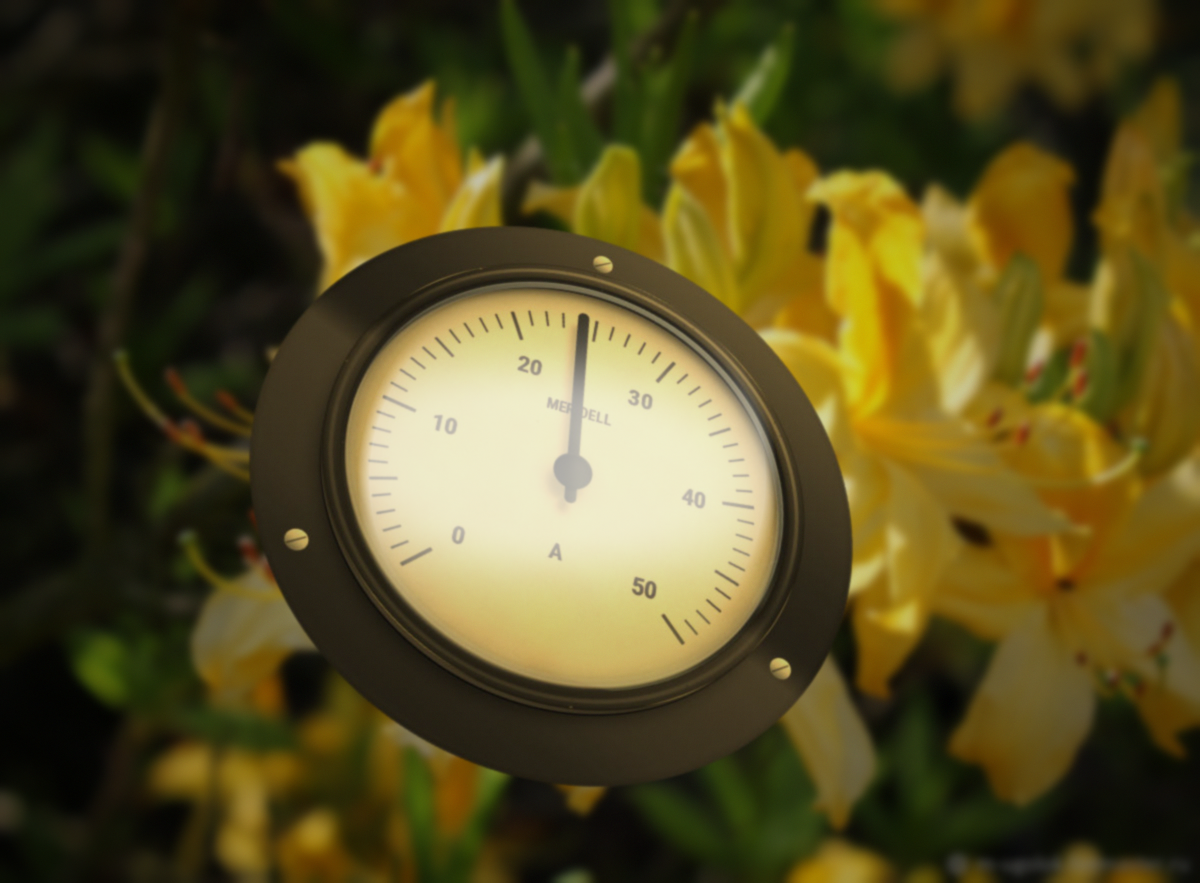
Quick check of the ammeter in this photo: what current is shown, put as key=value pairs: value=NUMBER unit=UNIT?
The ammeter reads value=24 unit=A
